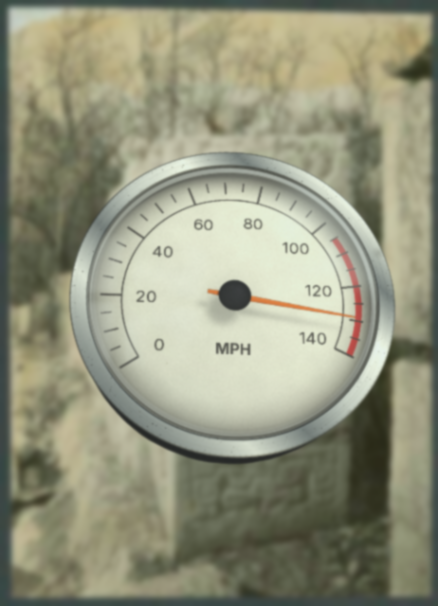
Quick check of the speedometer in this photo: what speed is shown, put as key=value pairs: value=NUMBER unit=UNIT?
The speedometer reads value=130 unit=mph
